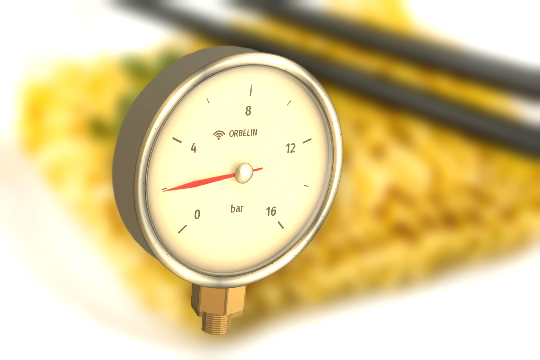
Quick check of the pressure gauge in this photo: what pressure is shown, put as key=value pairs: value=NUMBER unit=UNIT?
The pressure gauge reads value=2 unit=bar
